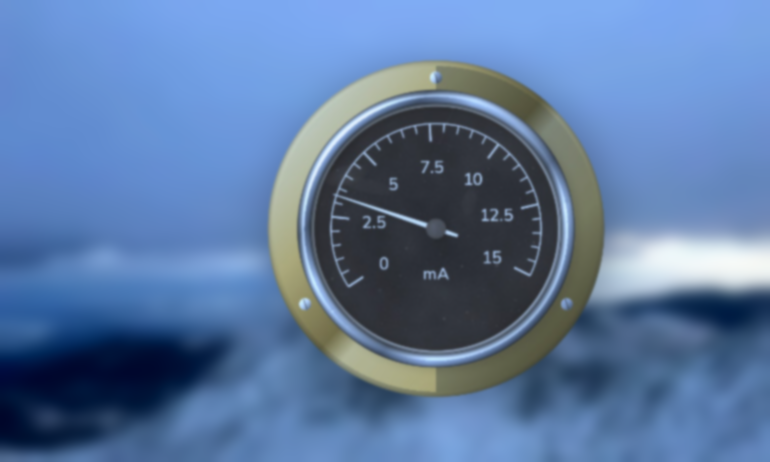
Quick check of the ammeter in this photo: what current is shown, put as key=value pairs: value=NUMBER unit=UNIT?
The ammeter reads value=3.25 unit=mA
